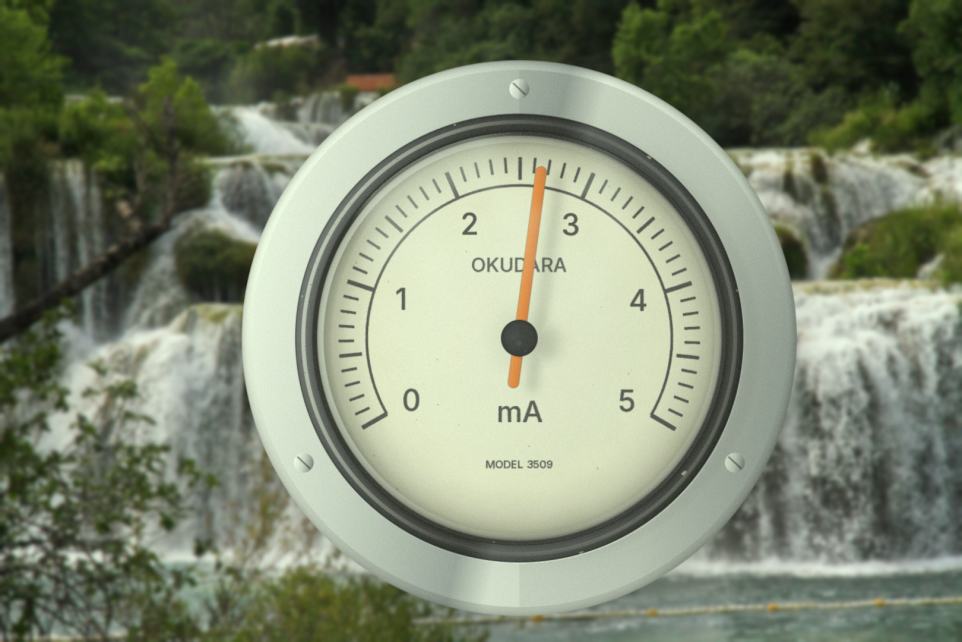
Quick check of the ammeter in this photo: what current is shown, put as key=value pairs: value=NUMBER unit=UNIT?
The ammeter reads value=2.65 unit=mA
